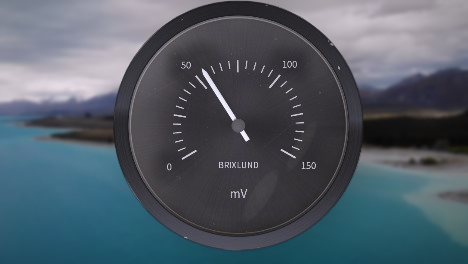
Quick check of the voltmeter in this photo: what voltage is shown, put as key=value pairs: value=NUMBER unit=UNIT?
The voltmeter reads value=55 unit=mV
